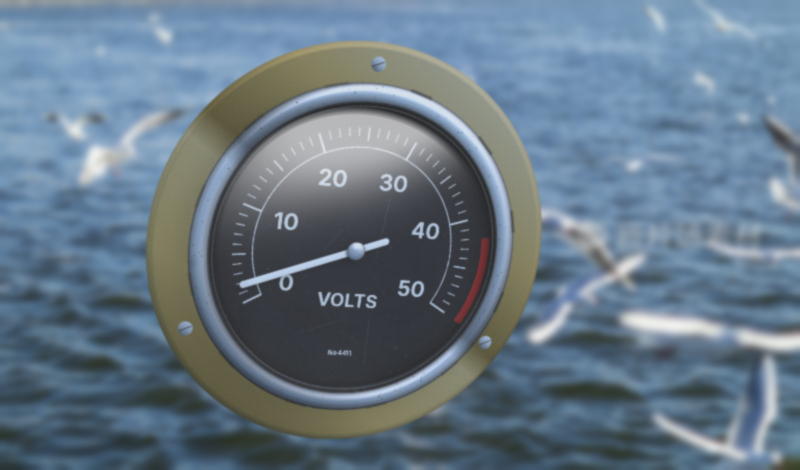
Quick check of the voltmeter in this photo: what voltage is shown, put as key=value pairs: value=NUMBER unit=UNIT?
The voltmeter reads value=2 unit=V
